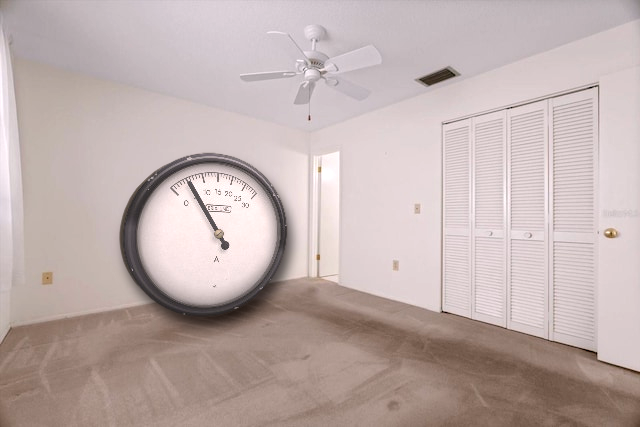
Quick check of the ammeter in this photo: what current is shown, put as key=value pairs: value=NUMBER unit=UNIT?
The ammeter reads value=5 unit=A
